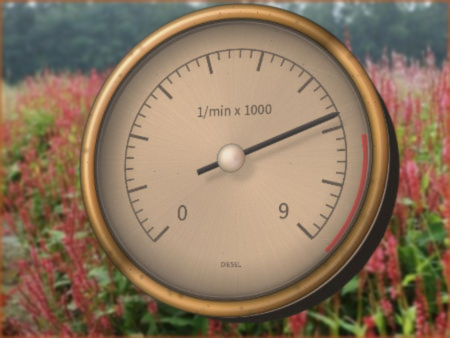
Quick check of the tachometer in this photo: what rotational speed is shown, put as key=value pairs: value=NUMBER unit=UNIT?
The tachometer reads value=6800 unit=rpm
